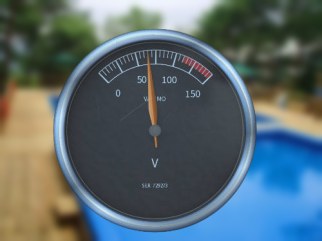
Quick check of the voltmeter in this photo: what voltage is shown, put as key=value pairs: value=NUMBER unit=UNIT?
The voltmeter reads value=65 unit=V
